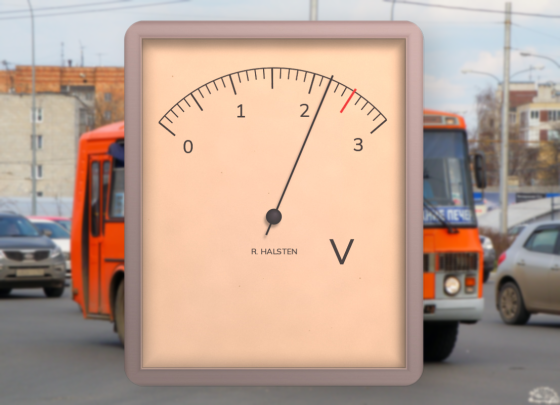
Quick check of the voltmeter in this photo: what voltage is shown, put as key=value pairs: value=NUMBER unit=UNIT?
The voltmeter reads value=2.2 unit=V
